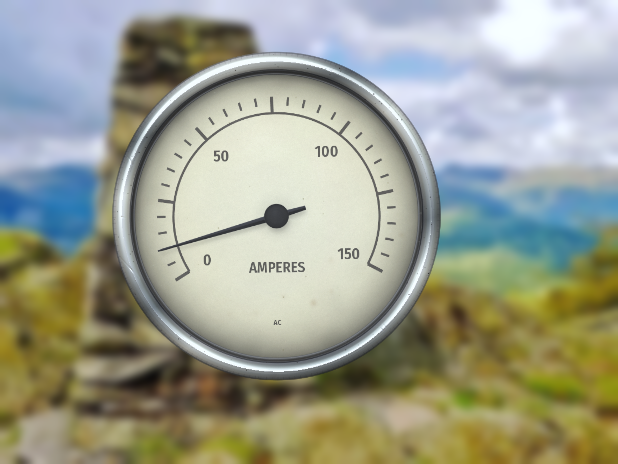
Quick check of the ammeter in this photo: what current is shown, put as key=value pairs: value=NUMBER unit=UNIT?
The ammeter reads value=10 unit=A
